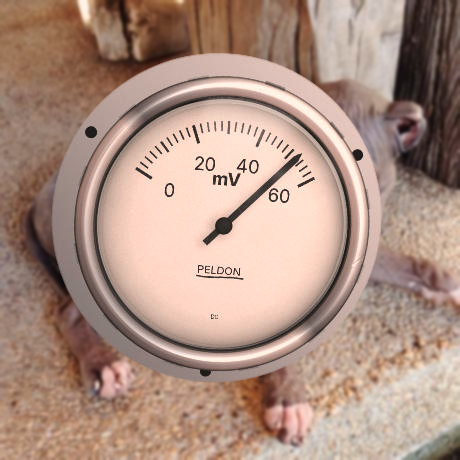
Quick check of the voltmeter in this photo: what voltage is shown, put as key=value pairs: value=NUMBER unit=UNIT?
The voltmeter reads value=52 unit=mV
